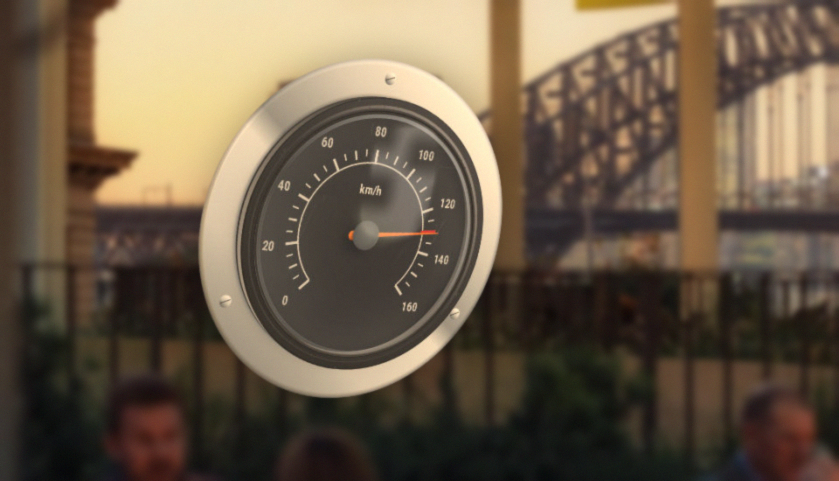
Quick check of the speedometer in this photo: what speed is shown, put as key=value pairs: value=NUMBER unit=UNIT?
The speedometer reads value=130 unit=km/h
